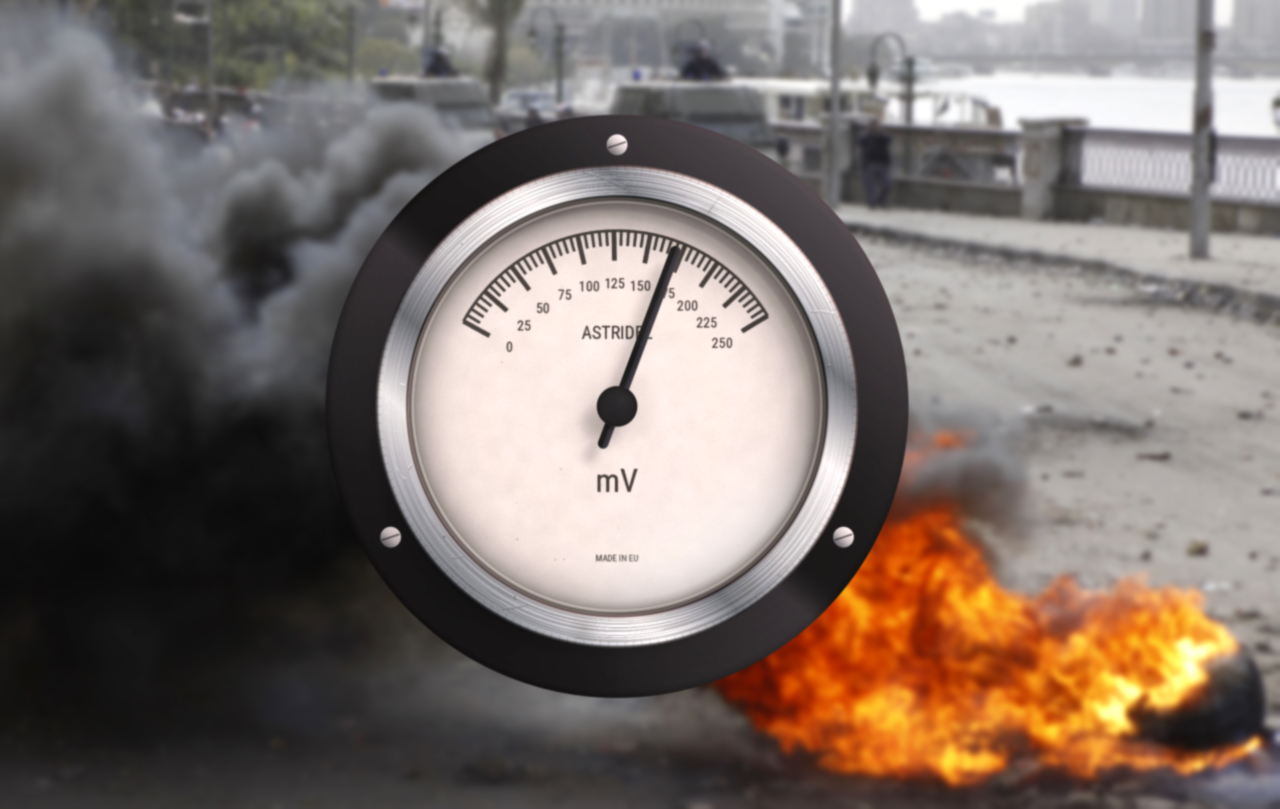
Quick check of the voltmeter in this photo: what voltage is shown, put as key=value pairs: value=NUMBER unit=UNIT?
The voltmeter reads value=170 unit=mV
